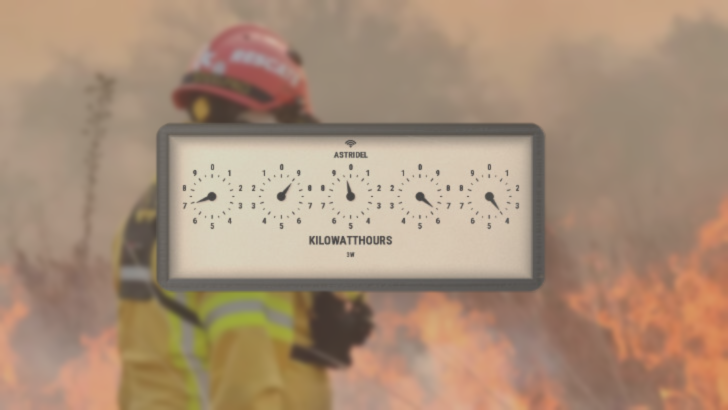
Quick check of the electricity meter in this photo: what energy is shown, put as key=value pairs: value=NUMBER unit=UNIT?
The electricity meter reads value=68964 unit=kWh
